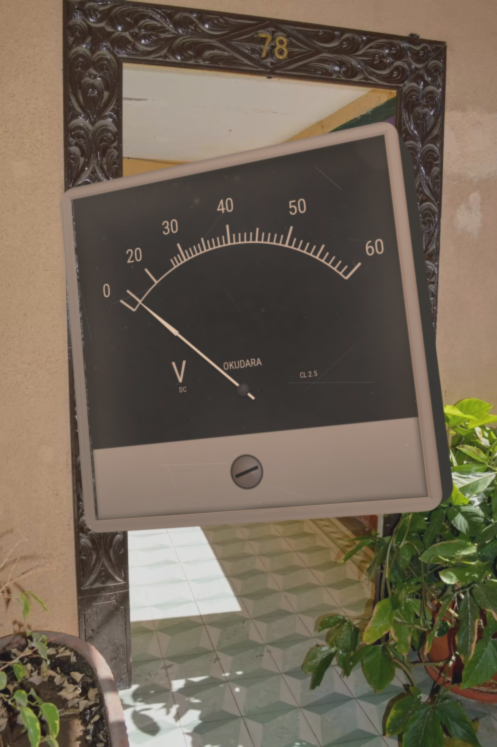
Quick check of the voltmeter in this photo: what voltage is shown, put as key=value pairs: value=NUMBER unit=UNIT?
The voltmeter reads value=10 unit=V
